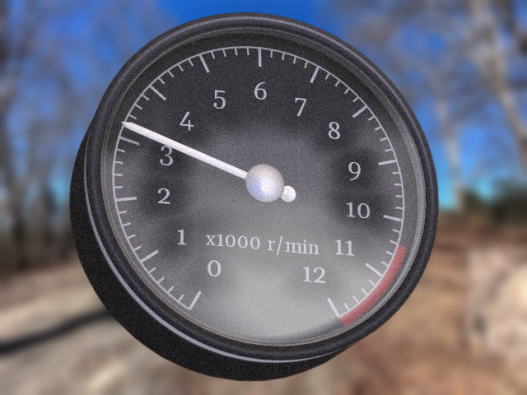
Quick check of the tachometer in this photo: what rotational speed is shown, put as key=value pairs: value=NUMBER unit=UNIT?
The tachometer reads value=3200 unit=rpm
